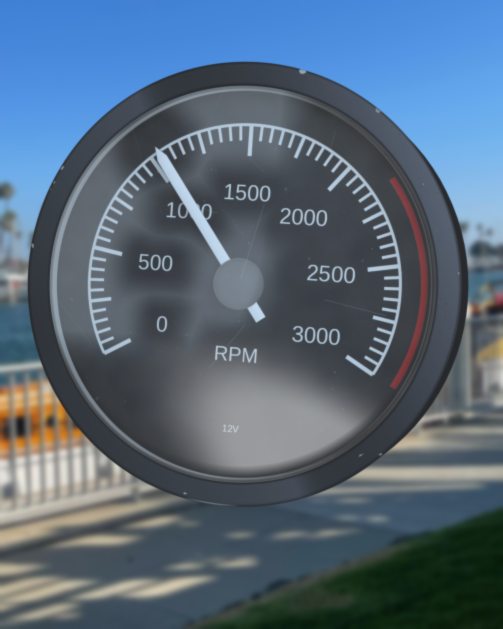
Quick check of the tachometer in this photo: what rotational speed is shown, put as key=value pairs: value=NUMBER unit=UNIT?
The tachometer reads value=1050 unit=rpm
